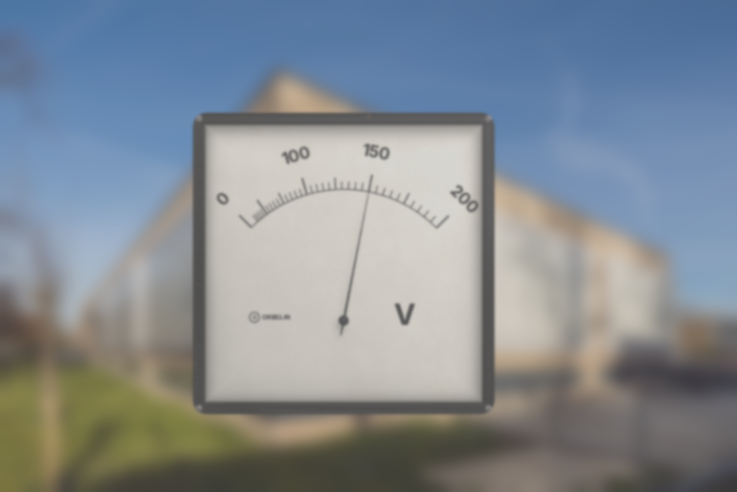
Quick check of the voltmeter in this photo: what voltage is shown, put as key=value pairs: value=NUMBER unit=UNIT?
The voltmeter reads value=150 unit=V
